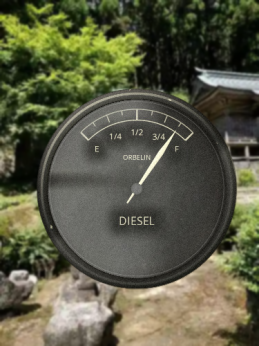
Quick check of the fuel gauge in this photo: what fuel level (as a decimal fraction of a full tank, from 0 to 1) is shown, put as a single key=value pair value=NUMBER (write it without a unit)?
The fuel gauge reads value=0.875
